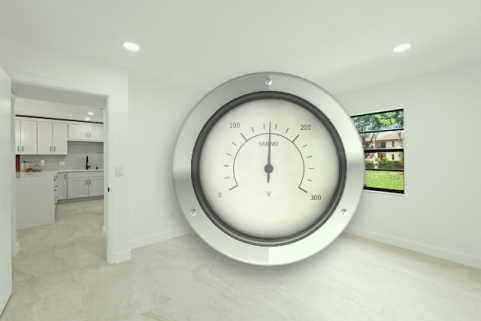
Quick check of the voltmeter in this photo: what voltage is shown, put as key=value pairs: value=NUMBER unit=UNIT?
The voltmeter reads value=150 unit=V
